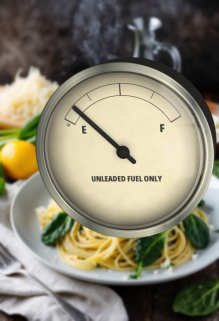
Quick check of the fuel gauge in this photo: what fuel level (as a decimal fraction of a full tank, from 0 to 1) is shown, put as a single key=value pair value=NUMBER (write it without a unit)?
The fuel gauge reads value=0.125
